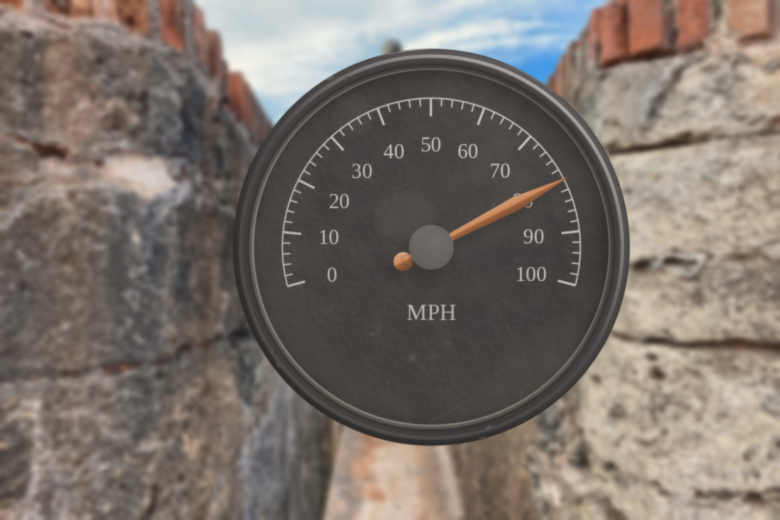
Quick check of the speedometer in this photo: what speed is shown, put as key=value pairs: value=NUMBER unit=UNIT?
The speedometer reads value=80 unit=mph
